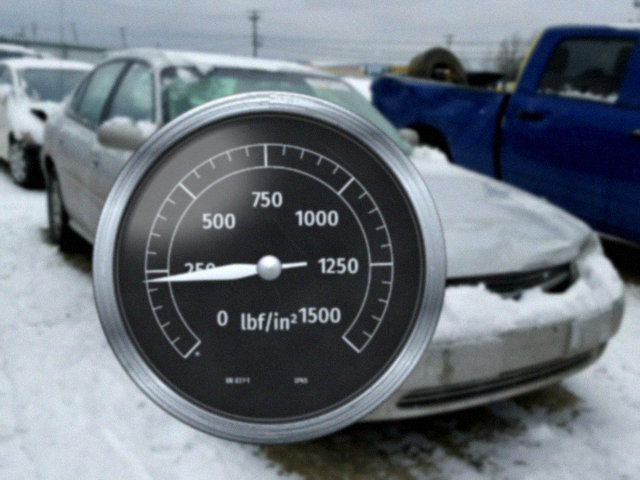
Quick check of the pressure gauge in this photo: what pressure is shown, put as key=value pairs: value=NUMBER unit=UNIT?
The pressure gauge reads value=225 unit=psi
